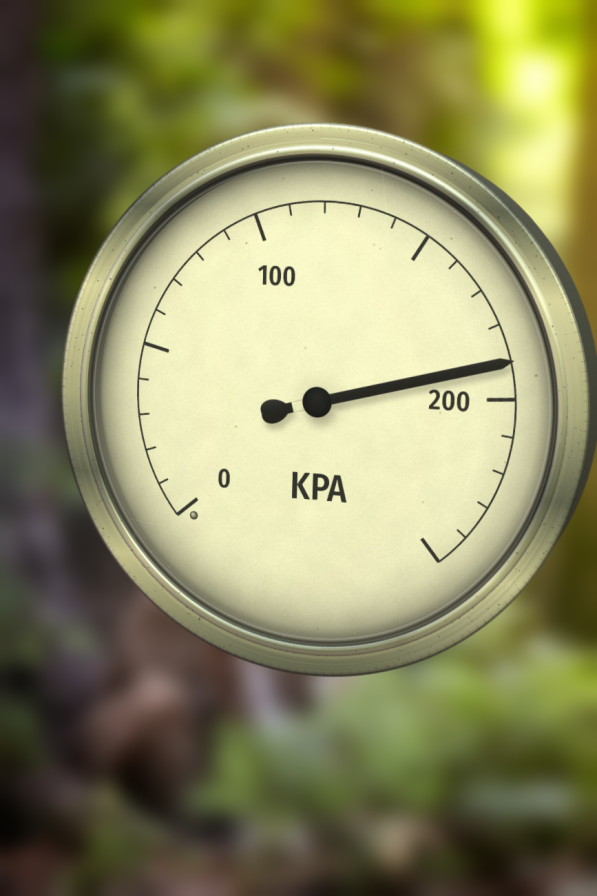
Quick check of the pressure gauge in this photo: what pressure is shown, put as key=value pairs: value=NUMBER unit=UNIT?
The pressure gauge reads value=190 unit=kPa
